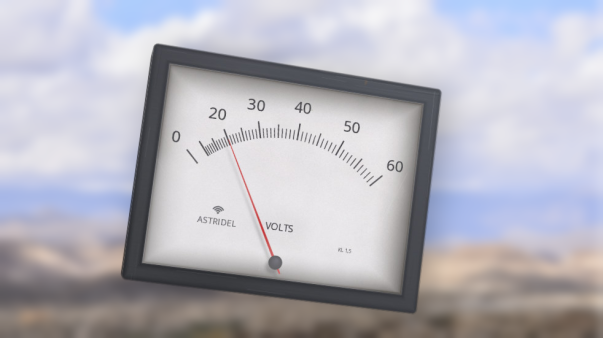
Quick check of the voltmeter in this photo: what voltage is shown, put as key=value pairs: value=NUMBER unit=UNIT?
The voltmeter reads value=20 unit=V
